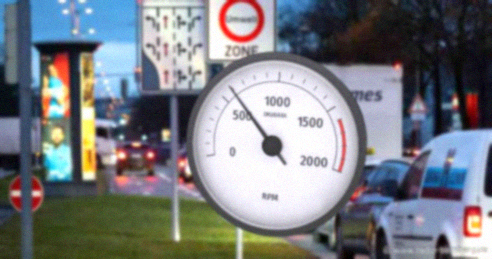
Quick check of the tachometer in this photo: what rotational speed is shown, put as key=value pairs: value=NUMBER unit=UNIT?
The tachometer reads value=600 unit=rpm
